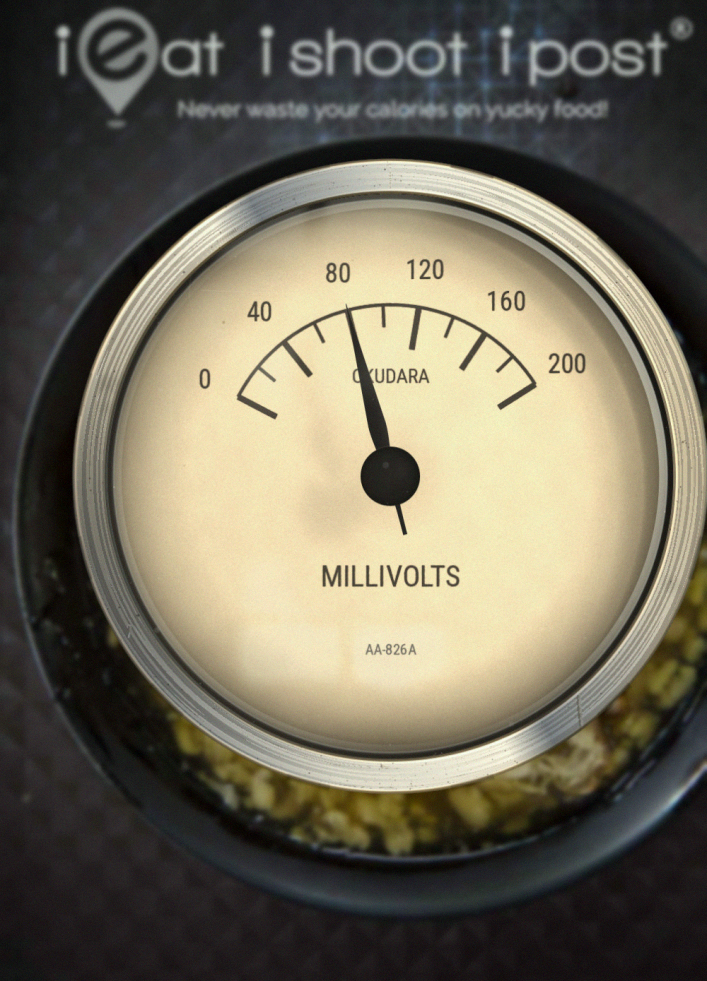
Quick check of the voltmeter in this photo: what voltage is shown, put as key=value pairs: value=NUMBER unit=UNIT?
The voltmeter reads value=80 unit=mV
